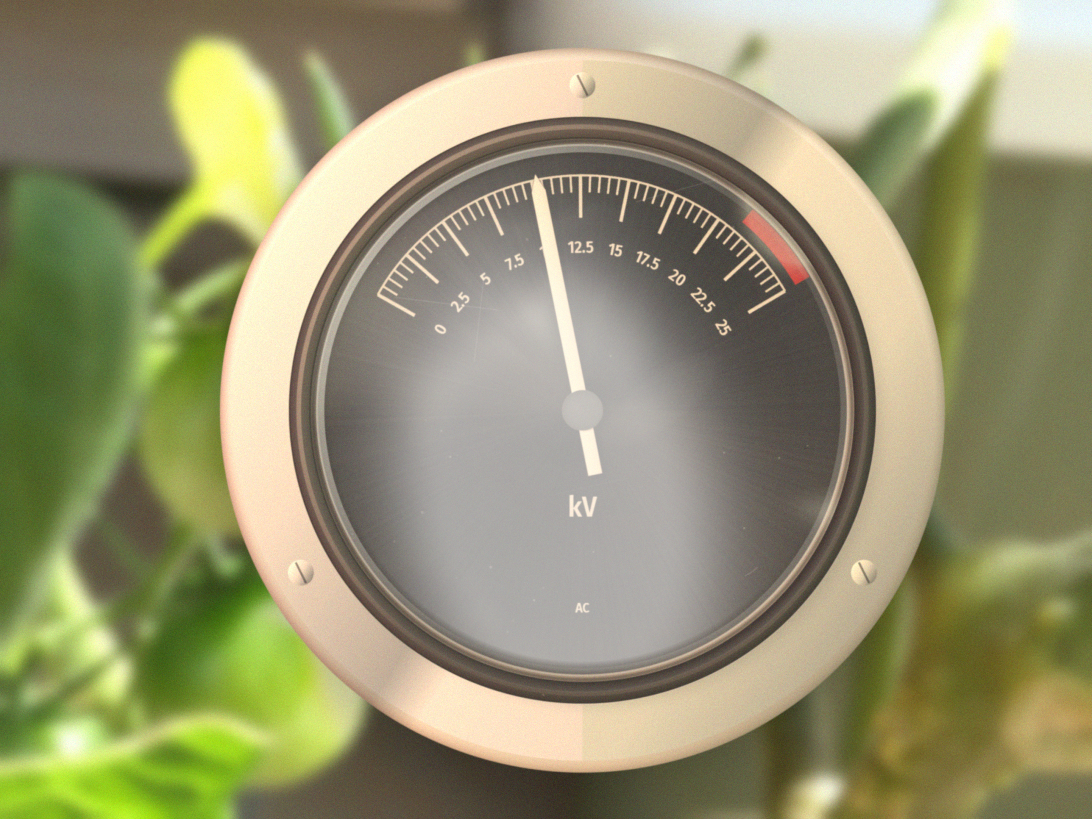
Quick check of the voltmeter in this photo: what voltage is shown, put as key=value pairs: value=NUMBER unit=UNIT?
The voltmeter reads value=10.25 unit=kV
